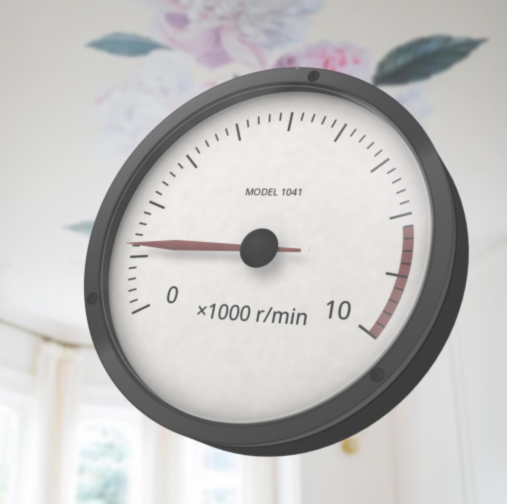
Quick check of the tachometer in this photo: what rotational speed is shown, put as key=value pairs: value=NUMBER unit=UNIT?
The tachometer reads value=1200 unit=rpm
